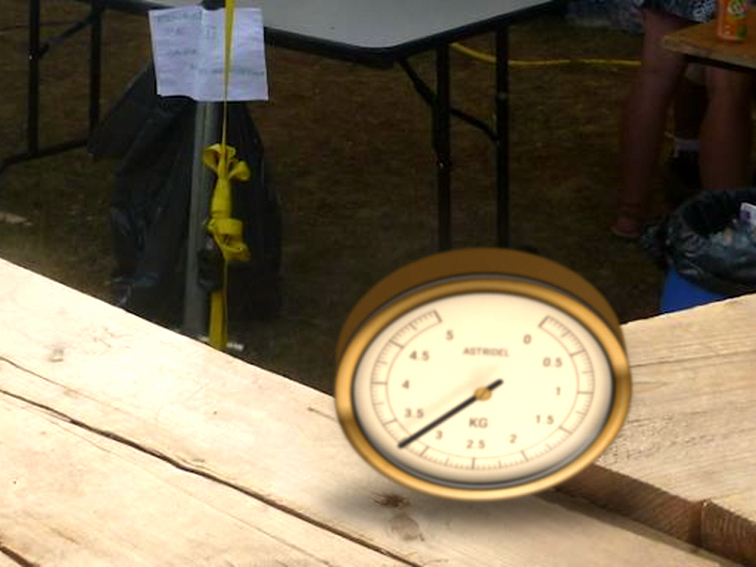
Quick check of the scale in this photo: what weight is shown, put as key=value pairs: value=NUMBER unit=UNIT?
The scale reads value=3.25 unit=kg
